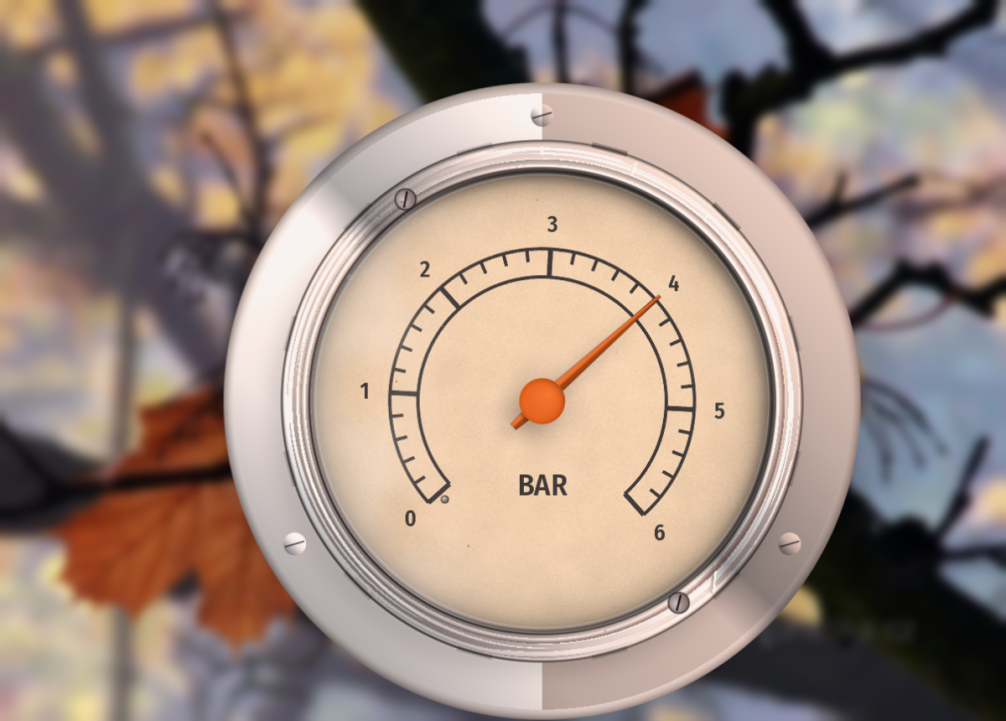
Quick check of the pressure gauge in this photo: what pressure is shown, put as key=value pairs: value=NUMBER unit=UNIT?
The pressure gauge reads value=4 unit=bar
